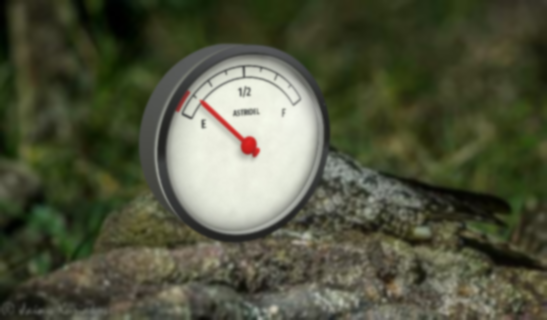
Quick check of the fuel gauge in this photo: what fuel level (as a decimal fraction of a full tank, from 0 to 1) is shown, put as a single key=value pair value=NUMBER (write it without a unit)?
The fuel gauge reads value=0.125
